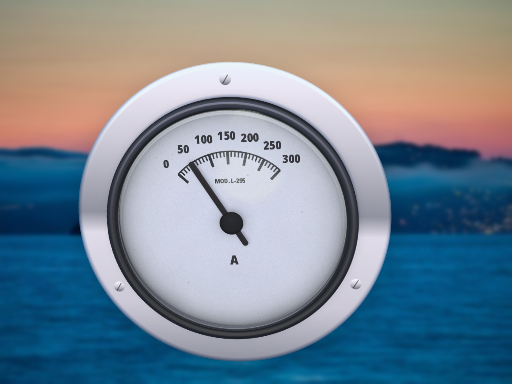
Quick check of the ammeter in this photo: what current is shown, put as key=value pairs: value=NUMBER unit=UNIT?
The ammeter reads value=50 unit=A
